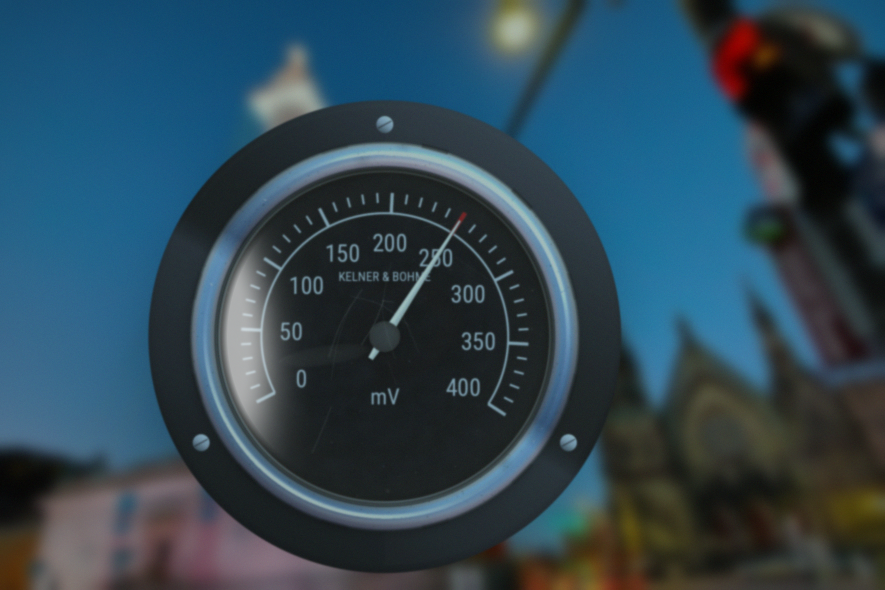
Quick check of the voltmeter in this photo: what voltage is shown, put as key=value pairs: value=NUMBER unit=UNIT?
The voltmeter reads value=250 unit=mV
